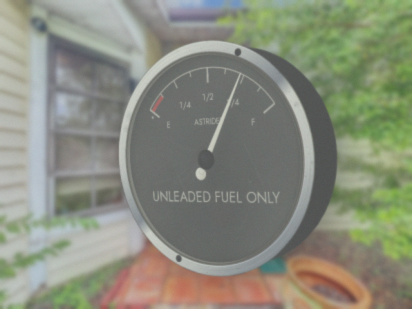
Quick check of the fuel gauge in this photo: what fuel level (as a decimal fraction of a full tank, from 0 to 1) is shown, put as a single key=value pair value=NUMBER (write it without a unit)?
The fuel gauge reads value=0.75
